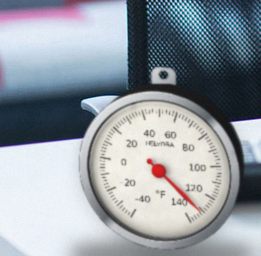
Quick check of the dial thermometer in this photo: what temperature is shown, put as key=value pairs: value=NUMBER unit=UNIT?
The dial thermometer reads value=130 unit=°F
